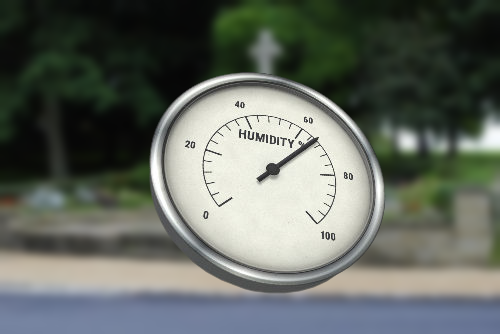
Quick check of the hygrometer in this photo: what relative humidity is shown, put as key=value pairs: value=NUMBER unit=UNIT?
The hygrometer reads value=66 unit=%
